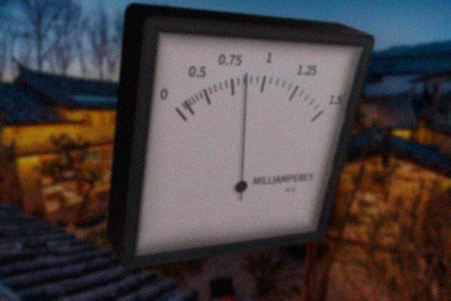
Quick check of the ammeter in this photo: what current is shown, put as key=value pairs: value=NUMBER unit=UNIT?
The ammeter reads value=0.85 unit=mA
